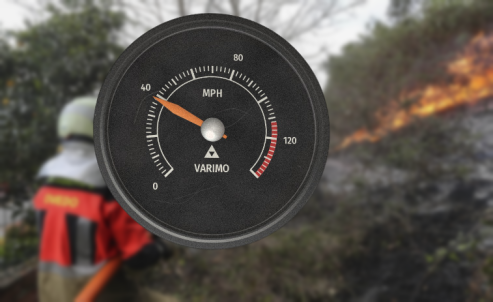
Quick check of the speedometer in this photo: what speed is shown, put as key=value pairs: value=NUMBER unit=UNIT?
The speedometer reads value=38 unit=mph
